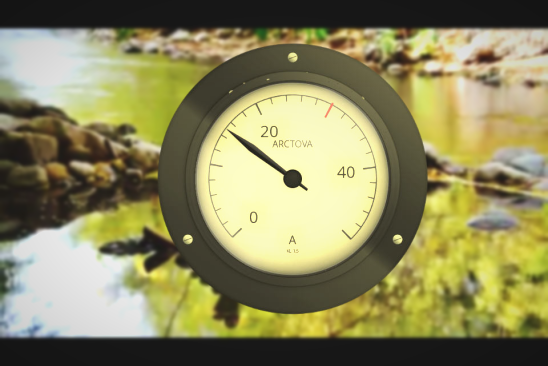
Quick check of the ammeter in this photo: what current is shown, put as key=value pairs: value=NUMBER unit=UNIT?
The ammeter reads value=15 unit=A
